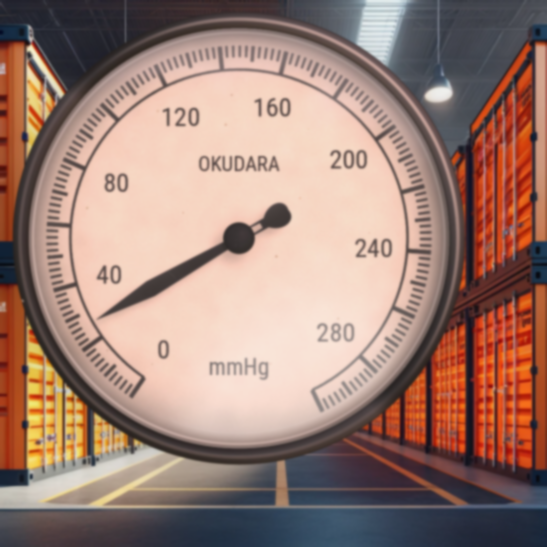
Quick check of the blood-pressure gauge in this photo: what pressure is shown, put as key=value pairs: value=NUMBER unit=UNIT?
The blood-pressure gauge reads value=26 unit=mmHg
